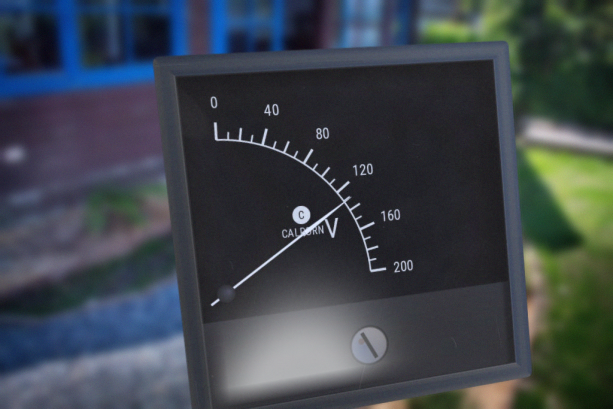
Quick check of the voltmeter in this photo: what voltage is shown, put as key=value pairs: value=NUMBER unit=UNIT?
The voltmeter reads value=130 unit=V
